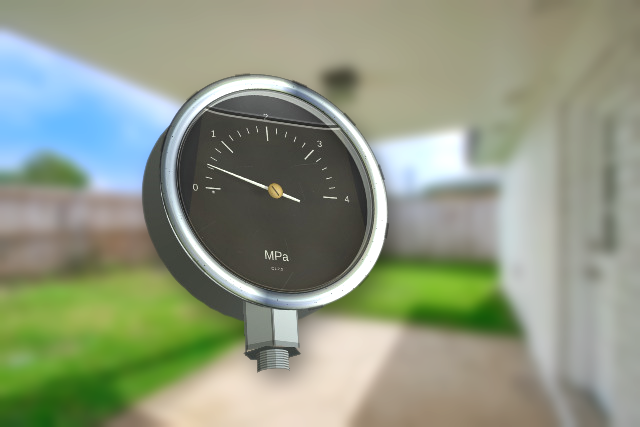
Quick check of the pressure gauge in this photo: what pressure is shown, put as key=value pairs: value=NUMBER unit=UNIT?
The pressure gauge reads value=0.4 unit=MPa
